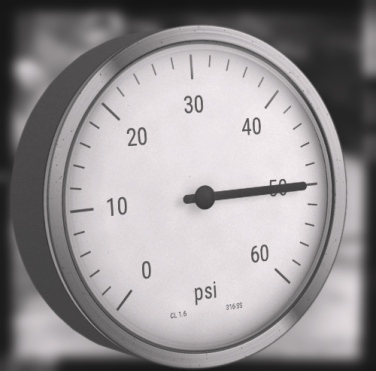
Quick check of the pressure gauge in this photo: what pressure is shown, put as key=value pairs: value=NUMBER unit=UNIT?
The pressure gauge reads value=50 unit=psi
